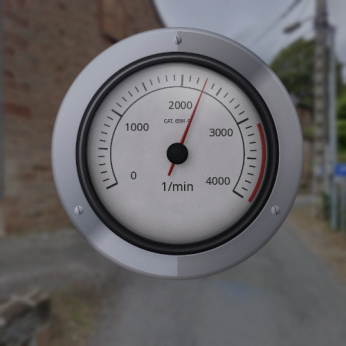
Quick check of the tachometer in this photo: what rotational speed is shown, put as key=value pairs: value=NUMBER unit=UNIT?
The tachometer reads value=2300 unit=rpm
